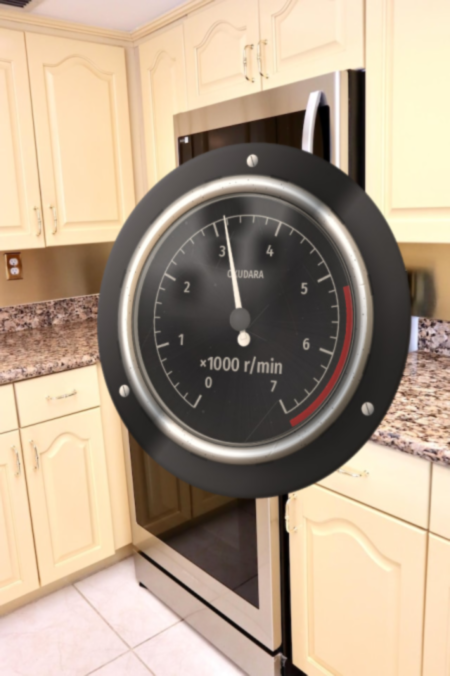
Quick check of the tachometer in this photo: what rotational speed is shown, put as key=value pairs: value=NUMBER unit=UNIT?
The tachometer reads value=3200 unit=rpm
